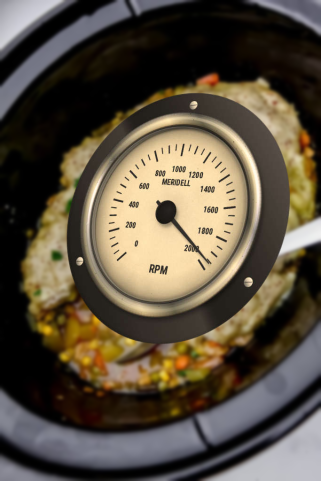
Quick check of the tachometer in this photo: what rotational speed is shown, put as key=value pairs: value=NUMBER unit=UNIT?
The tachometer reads value=1950 unit=rpm
